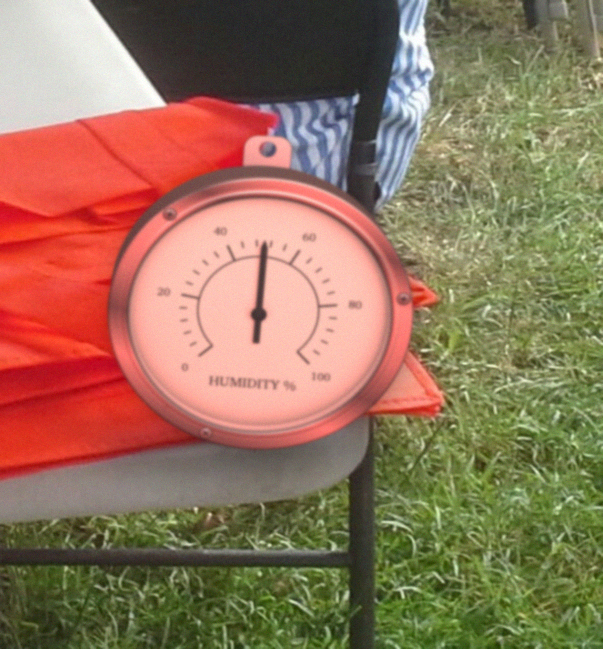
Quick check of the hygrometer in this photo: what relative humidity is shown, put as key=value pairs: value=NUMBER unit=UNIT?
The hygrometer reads value=50 unit=%
